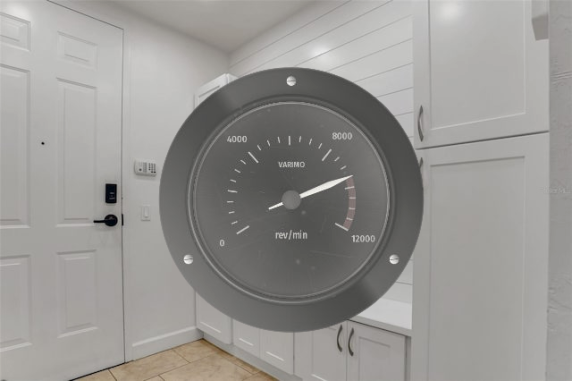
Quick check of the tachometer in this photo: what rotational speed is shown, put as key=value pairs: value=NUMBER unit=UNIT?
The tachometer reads value=9500 unit=rpm
